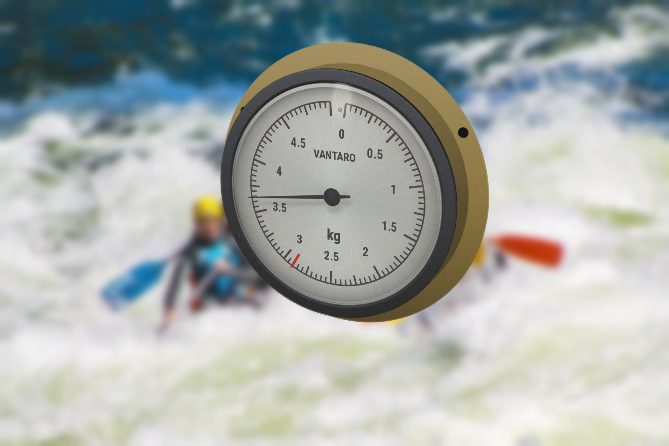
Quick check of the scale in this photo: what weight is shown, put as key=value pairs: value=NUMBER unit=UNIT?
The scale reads value=3.65 unit=kg
